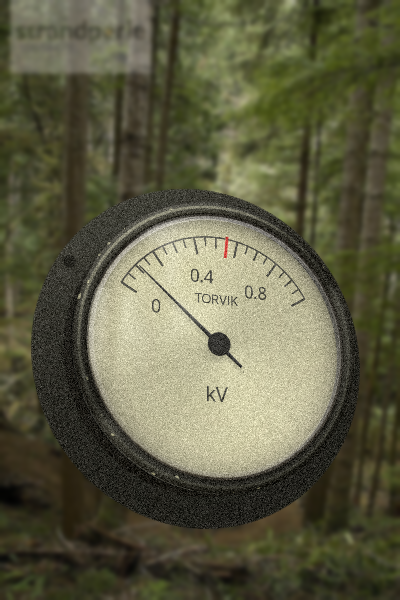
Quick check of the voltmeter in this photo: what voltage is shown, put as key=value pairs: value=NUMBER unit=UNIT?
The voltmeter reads value=0.1 unit=kV
